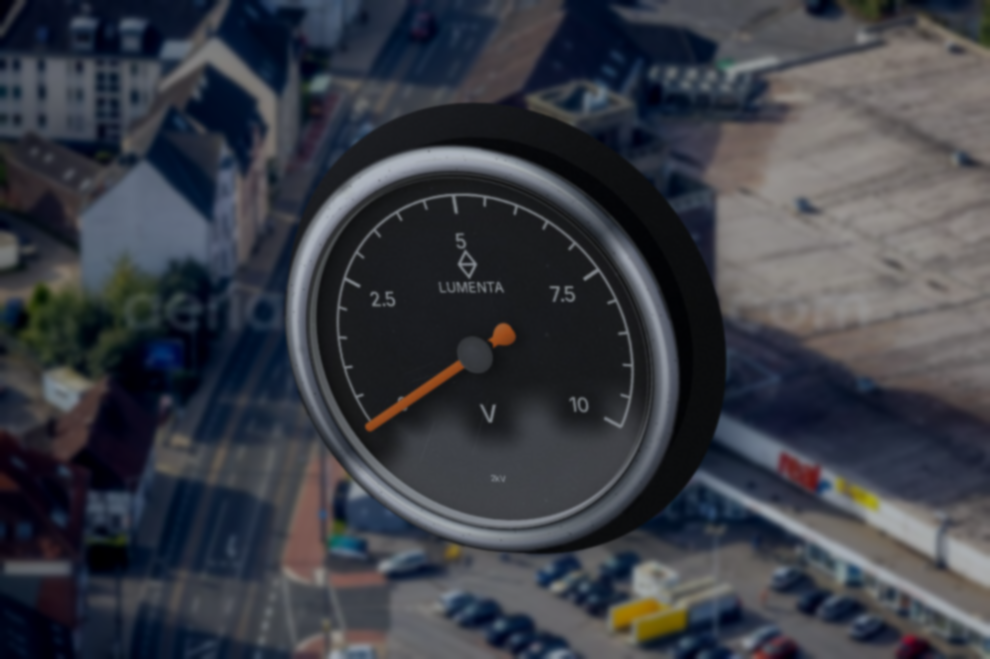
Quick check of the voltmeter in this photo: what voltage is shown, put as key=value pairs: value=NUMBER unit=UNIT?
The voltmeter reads value=0 unit=V
